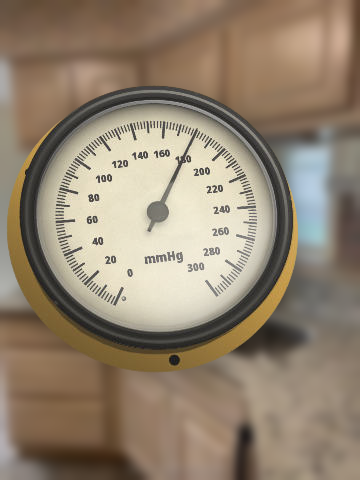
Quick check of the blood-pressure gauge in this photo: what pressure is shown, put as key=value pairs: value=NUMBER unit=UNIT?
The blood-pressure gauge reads value=180 unit=mmHg
